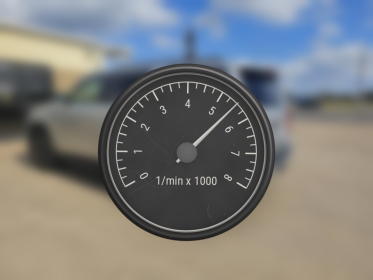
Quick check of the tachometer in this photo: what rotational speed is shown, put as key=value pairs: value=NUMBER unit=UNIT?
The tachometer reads value=5500 unit=rpm
